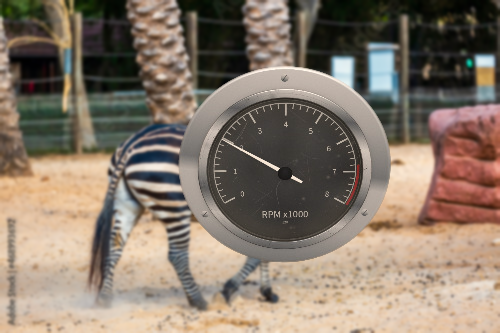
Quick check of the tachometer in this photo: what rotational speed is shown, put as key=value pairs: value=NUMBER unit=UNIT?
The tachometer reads value=2000 unit=rpm
